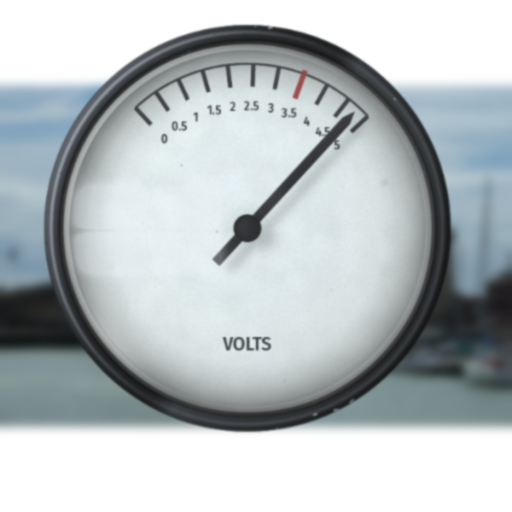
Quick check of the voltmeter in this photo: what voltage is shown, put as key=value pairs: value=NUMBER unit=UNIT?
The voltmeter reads value=4.75 unit=V
